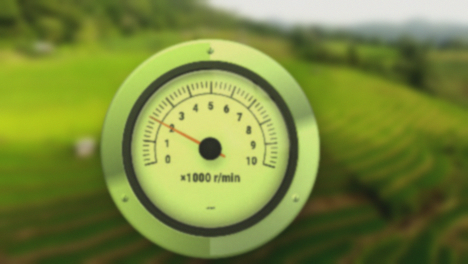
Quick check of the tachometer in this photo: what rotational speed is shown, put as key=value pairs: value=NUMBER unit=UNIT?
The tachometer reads value=2000 unit=rpm
